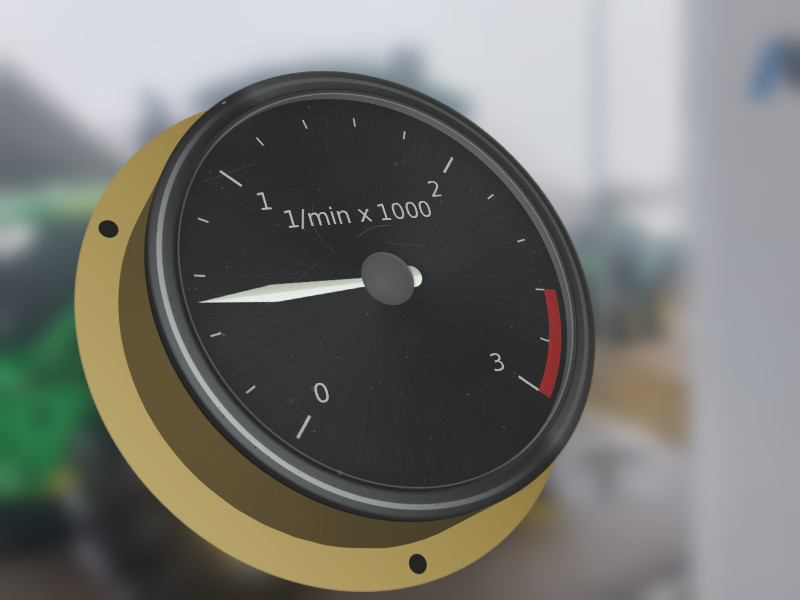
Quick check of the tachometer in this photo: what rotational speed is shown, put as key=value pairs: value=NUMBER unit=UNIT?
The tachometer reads value=500 unit=rpm
